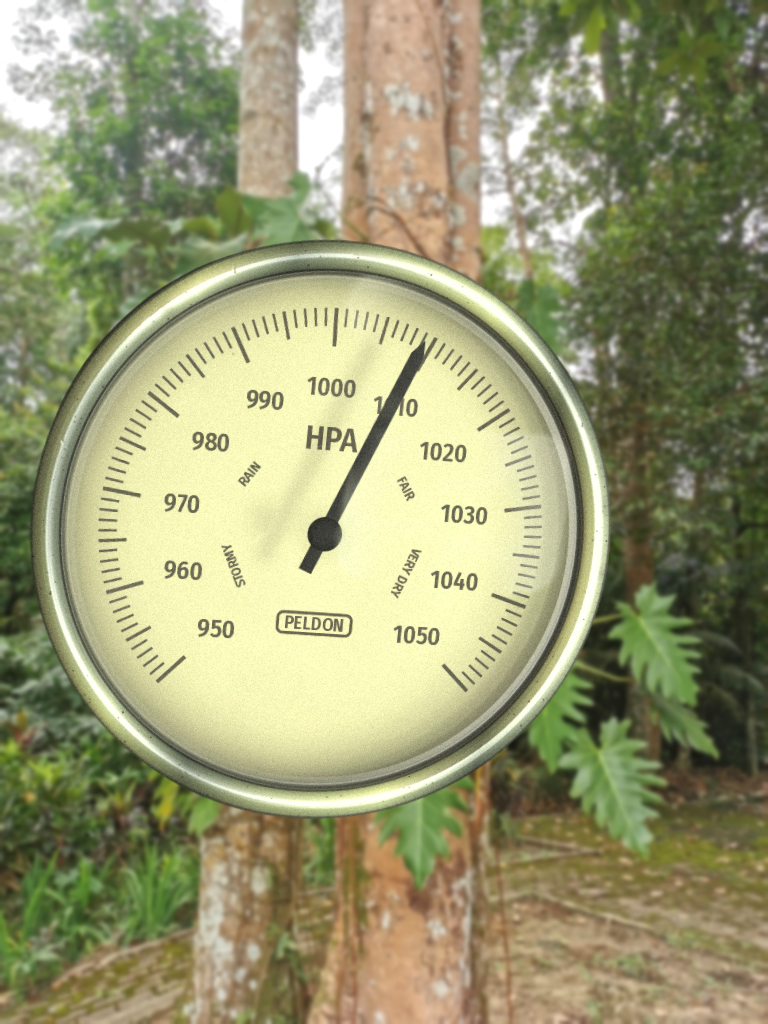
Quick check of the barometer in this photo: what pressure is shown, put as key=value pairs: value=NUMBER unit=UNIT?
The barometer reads value=1009 unit=hPa
